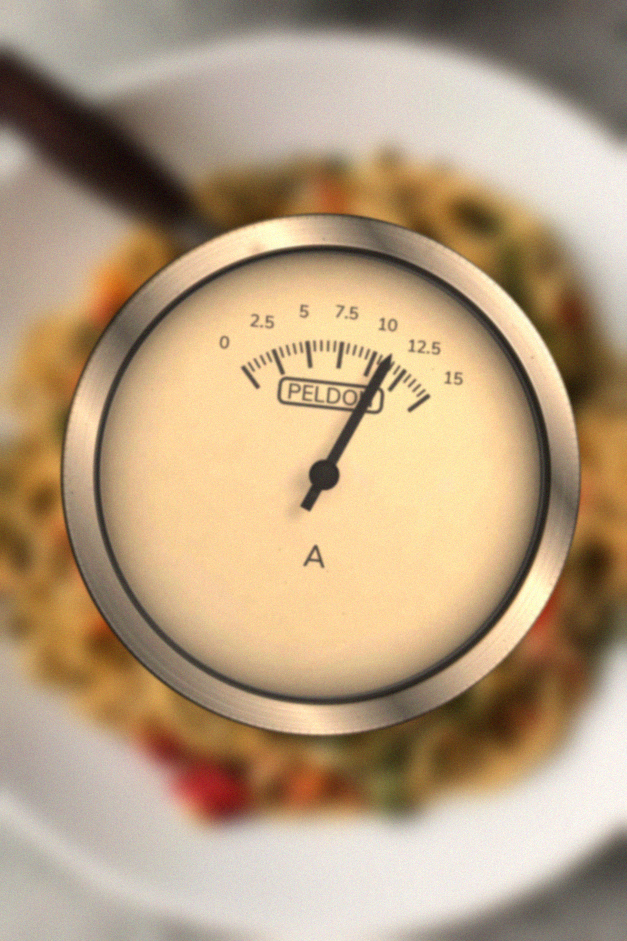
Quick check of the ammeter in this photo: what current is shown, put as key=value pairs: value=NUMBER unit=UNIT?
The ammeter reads value=11 unit=A
